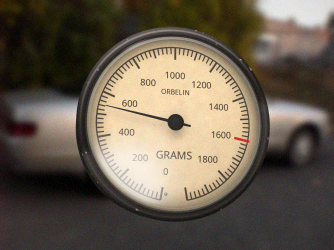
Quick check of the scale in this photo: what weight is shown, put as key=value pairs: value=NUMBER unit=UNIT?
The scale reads value=540 unit=g
